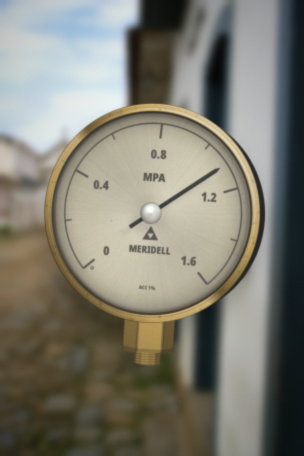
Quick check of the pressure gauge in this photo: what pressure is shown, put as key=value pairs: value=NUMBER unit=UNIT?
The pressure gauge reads value=1.1 unit=MPa
